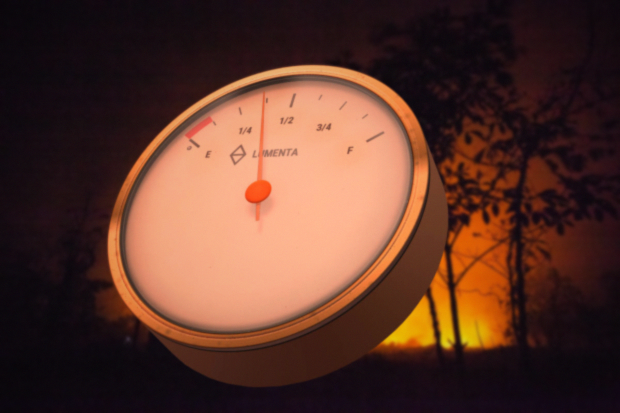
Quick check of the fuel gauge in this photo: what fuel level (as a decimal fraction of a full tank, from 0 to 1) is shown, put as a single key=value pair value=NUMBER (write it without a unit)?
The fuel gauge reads value=0.375
